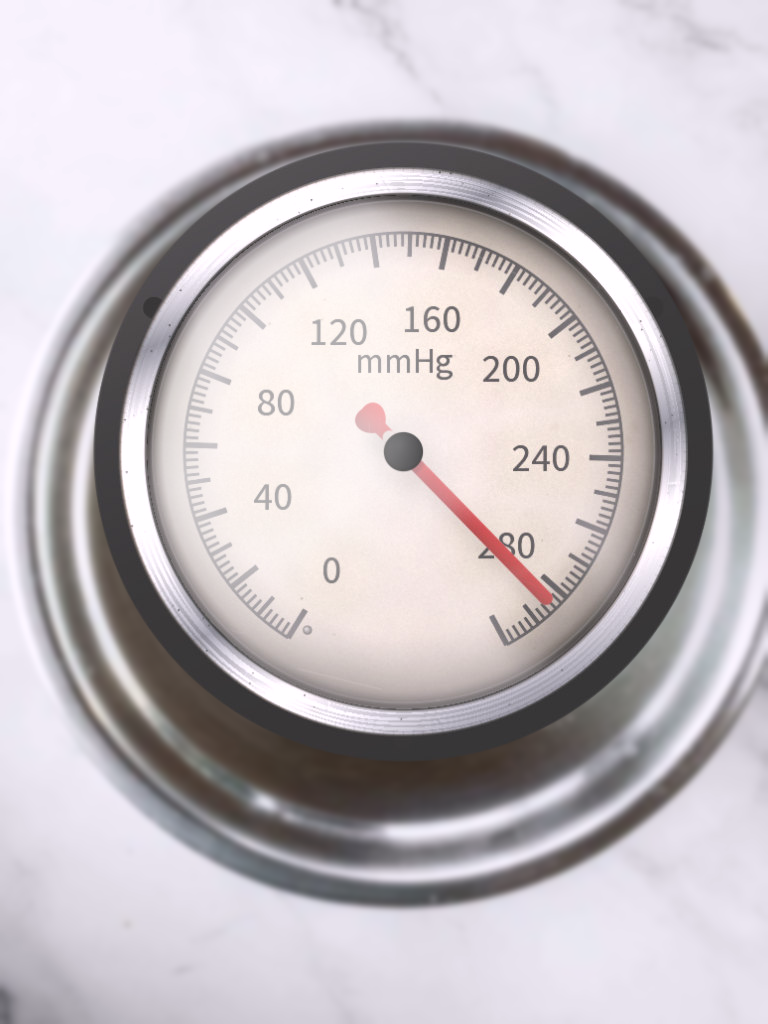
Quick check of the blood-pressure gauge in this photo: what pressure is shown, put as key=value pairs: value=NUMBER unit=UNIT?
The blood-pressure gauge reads value=284 unit=mmHg
